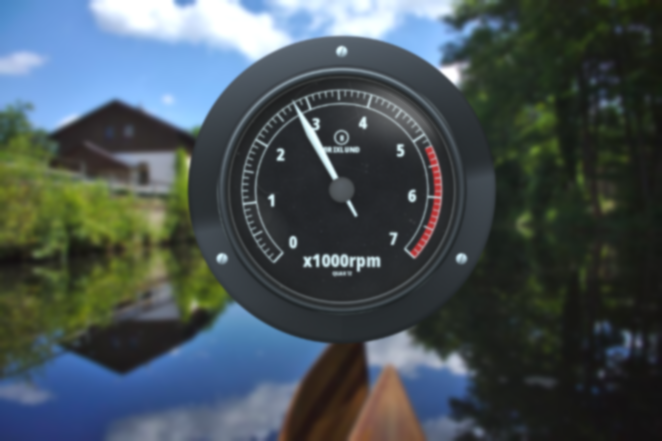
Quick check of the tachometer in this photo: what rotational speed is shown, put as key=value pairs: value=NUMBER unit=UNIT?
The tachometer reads value=2800 unit=rpm
